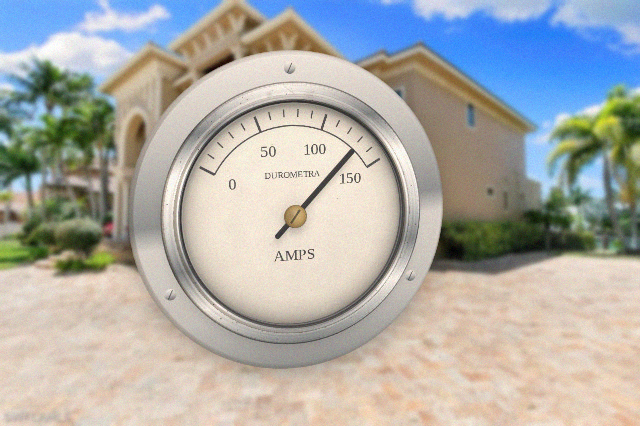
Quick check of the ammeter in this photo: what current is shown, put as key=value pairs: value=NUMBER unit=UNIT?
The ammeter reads value=130 unit=A
